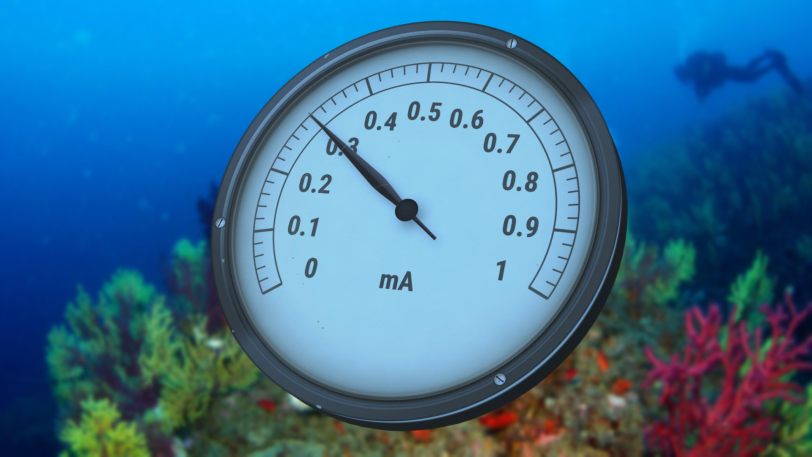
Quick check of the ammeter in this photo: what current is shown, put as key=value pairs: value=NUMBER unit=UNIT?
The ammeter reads value=0.3 unit=mA
